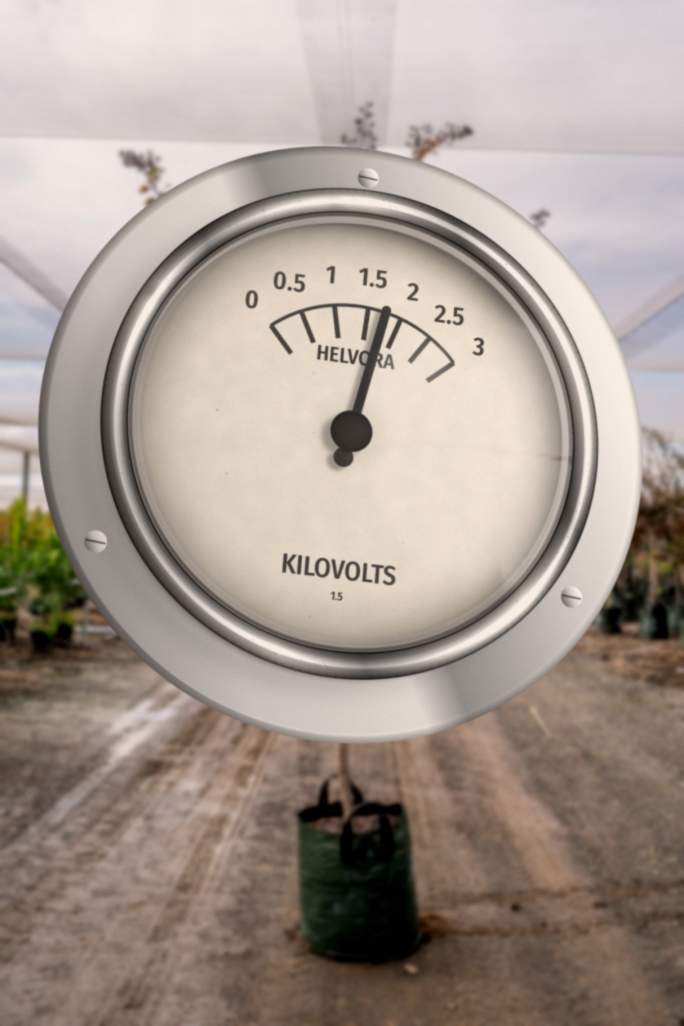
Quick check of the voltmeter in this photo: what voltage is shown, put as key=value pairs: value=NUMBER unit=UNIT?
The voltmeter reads value=1.75 unit=kV
